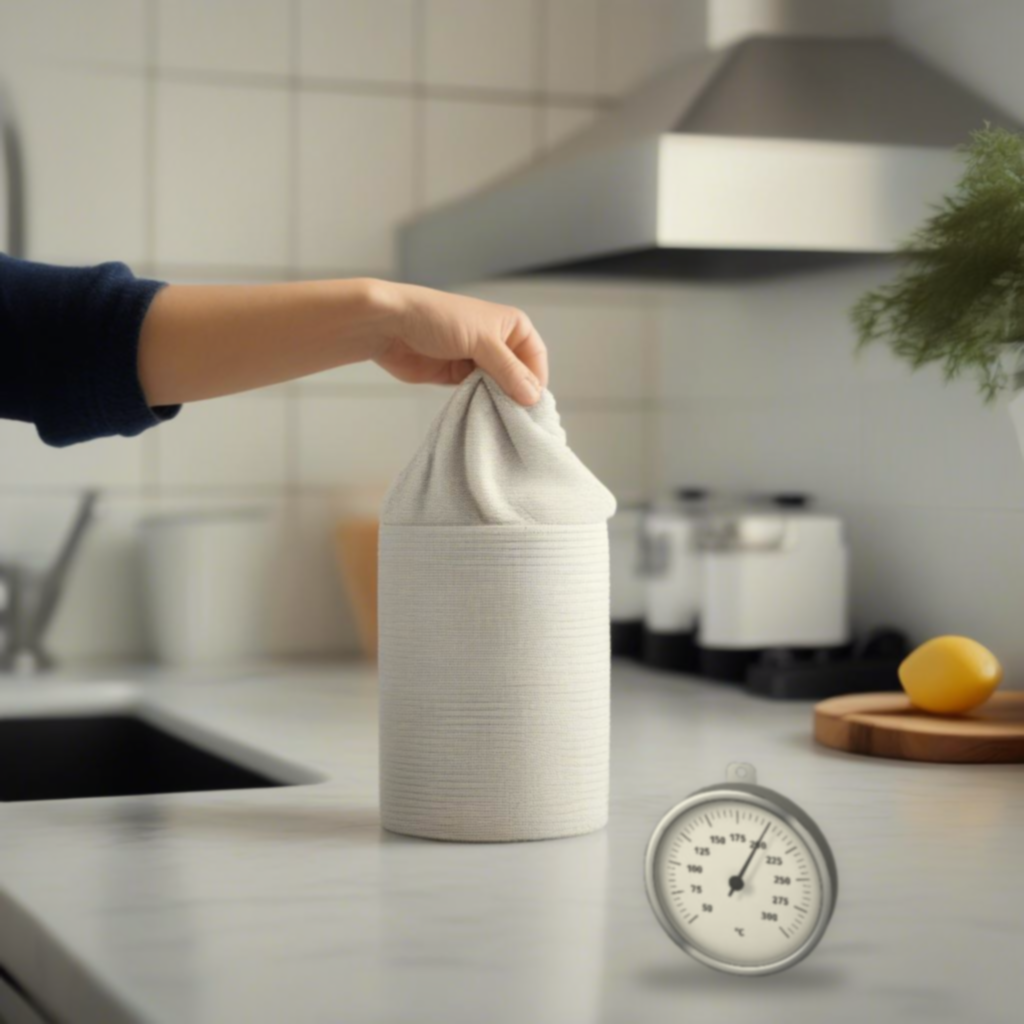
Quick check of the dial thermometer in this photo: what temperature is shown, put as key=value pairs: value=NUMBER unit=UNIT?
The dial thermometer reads value=200 unit=°C
